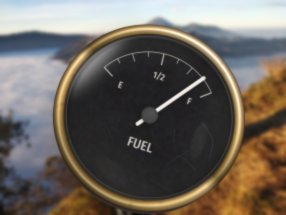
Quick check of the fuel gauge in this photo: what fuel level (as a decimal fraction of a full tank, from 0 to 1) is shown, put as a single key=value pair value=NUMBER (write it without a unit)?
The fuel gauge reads value=0.875
